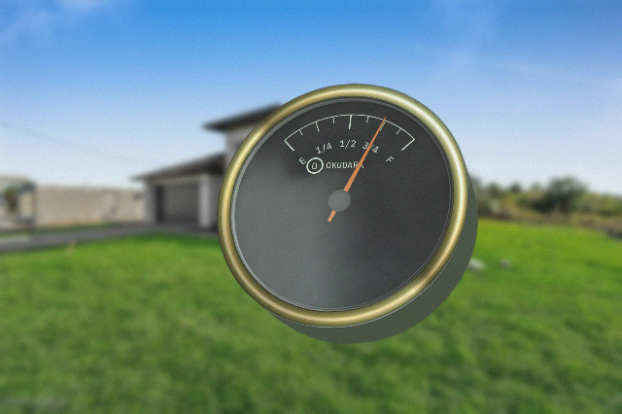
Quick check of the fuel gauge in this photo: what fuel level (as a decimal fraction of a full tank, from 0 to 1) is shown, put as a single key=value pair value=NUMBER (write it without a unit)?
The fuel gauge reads value=0.75
